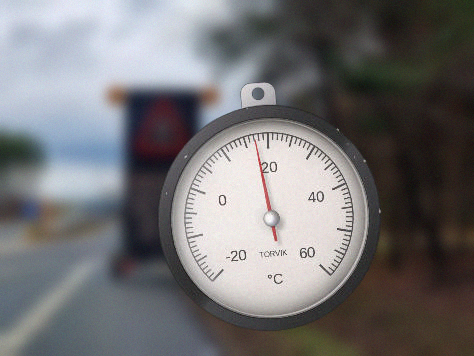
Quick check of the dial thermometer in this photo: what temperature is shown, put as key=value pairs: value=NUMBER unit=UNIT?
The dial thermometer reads value=17 unit=°C
